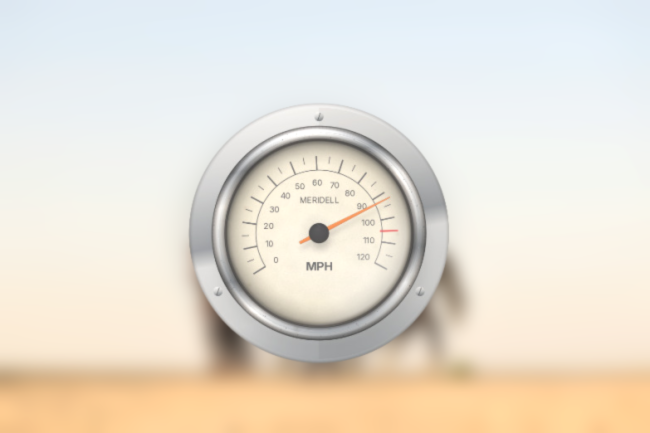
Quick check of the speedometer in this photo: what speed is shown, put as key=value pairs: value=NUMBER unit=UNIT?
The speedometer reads value=92.5 unit=mph
